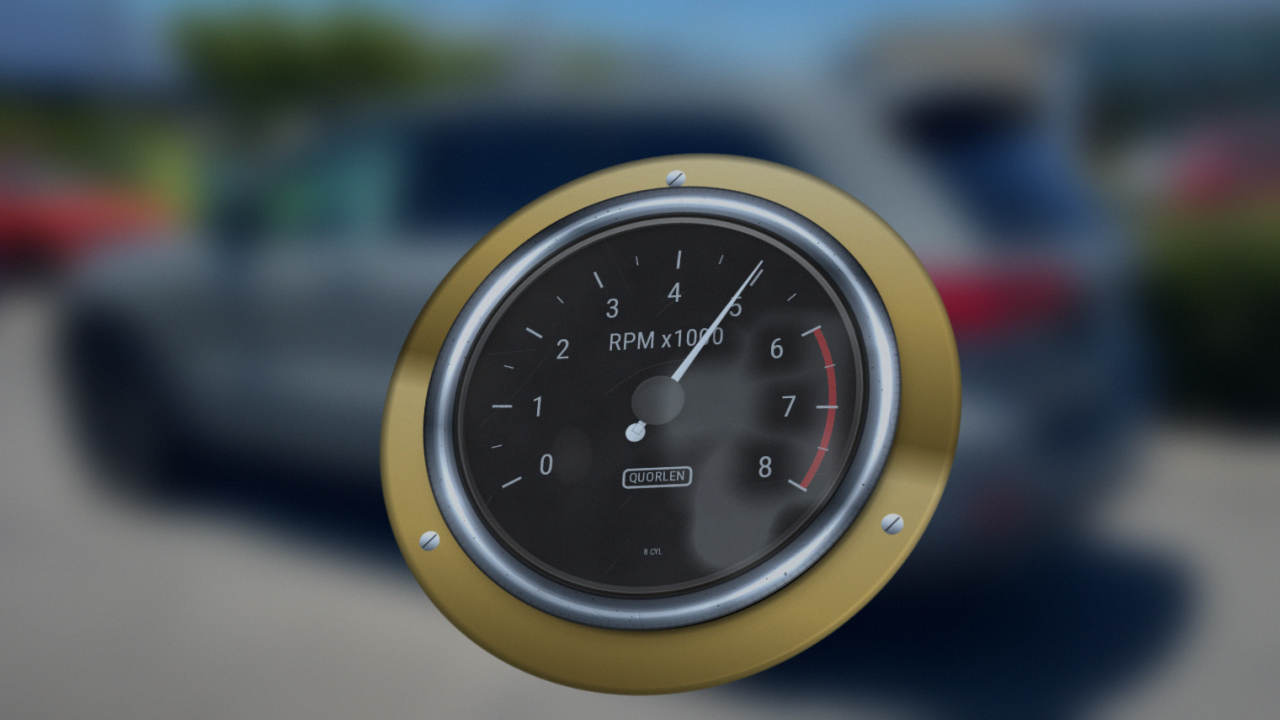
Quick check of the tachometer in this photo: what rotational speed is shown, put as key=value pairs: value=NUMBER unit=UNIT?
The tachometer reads value=5000 unit=rpm
